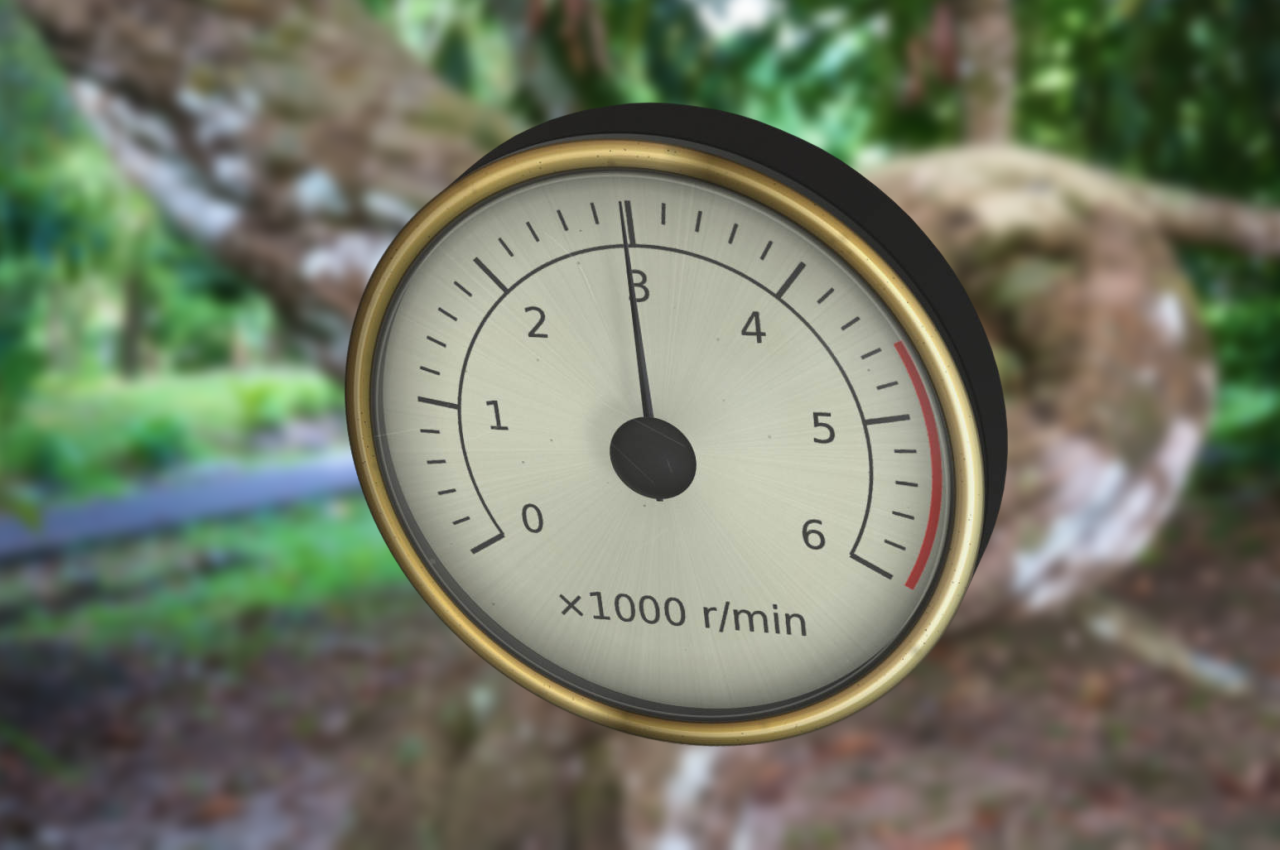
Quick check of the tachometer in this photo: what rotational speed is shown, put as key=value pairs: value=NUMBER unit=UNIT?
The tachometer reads value=3000 unit=rpm
